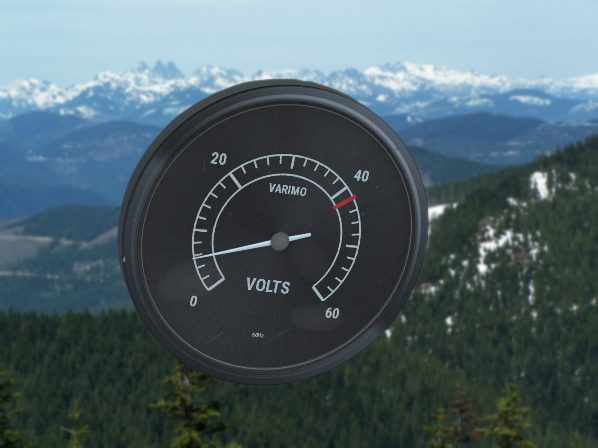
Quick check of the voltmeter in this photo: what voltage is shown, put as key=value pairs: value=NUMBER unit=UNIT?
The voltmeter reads value=6 unit=V
